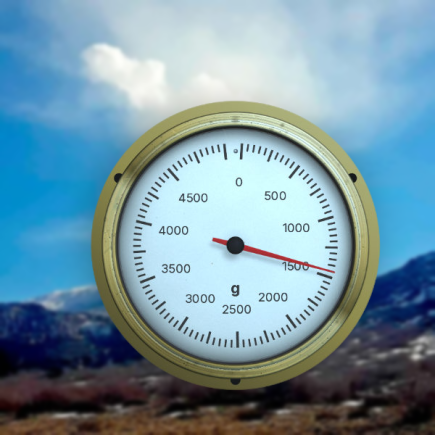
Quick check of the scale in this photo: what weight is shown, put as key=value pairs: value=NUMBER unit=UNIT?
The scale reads value=1450 unit=g
